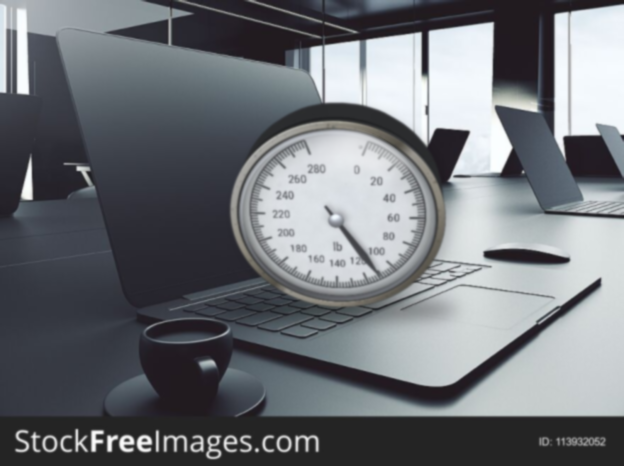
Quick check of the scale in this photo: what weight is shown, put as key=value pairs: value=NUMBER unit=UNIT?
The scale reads value=110 unit=lb
